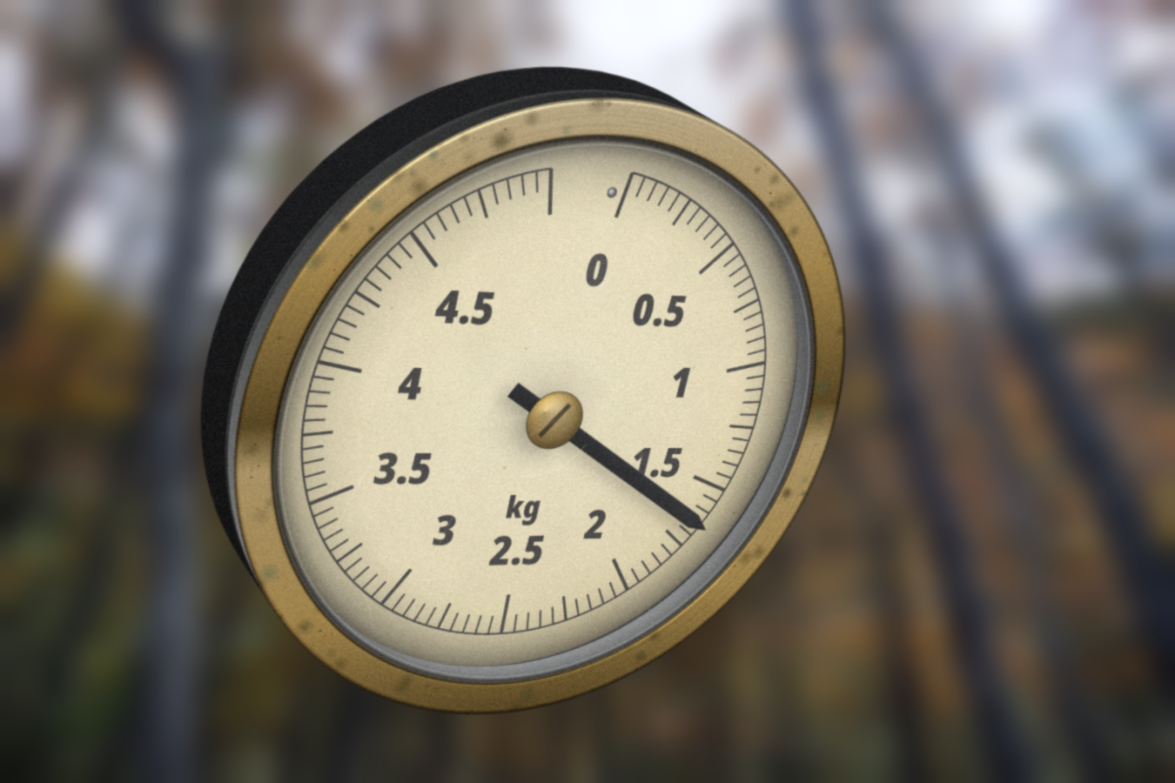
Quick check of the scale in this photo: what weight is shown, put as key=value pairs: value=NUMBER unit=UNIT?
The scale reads value=1.65 unit=kg
